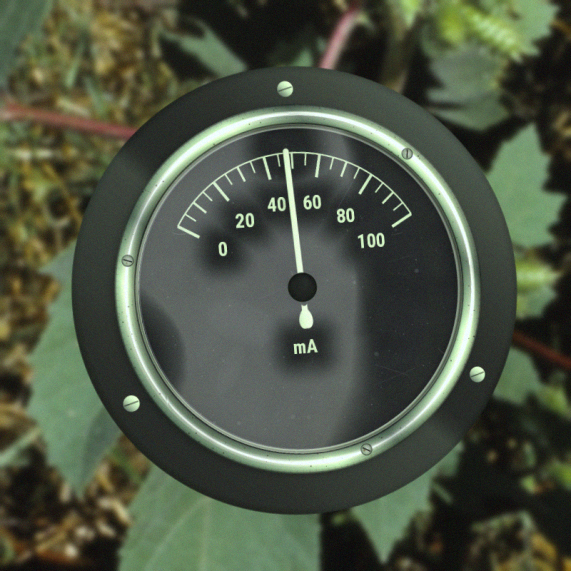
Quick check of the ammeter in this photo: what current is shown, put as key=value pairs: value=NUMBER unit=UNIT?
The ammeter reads value=47.5 unit=mA
